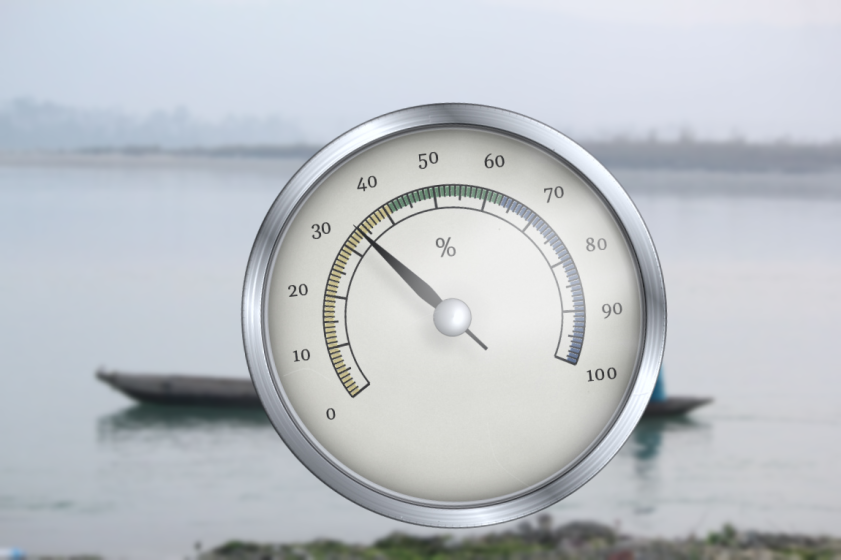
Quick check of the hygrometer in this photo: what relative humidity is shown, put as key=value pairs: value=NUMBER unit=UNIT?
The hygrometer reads value=34 unit=%
